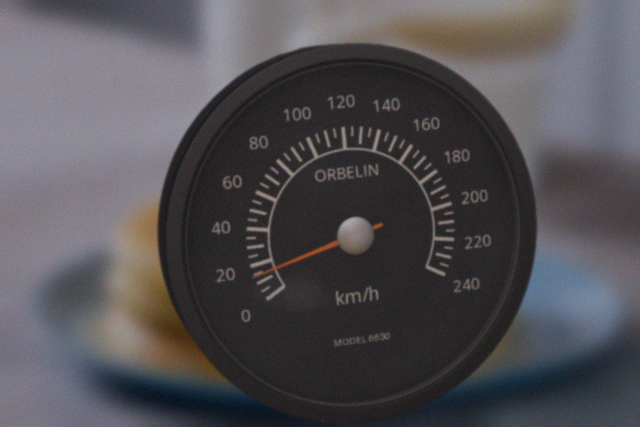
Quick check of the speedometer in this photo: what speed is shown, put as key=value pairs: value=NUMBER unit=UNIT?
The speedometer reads value=15 unit=km/h
